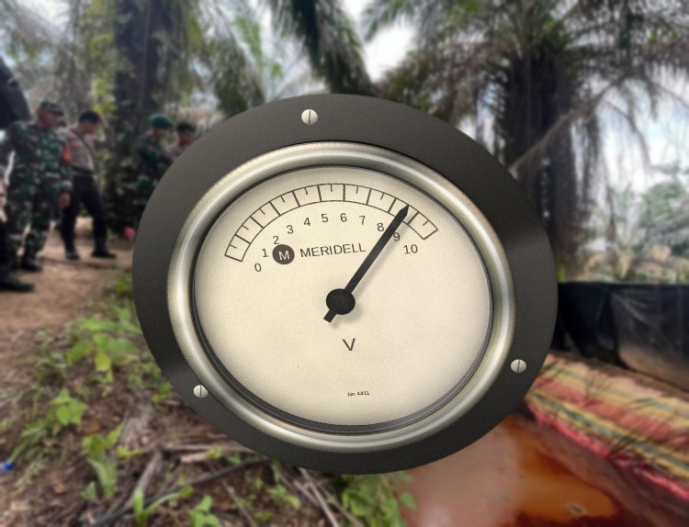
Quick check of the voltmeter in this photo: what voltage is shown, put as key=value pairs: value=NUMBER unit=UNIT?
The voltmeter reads value=8.5 unit=V
